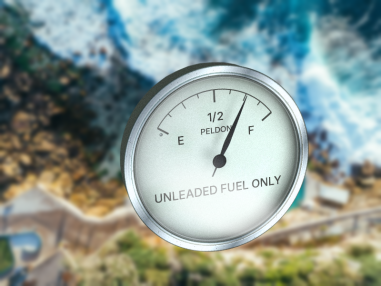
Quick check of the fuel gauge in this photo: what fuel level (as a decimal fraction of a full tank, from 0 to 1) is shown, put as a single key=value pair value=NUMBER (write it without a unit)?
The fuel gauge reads value=0.75
